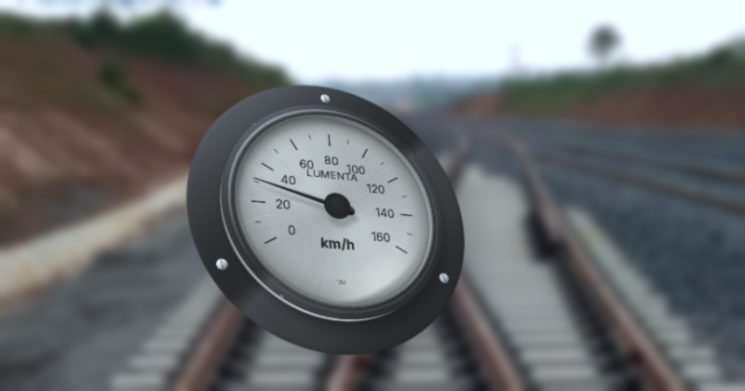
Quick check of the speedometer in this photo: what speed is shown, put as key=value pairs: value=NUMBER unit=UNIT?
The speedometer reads value=30 unit=km/h
